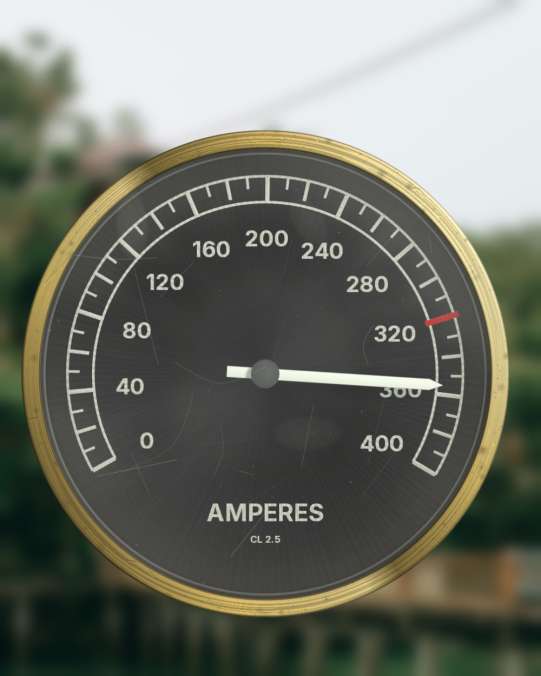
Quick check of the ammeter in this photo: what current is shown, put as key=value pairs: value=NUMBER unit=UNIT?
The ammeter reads value=355 unit=A
